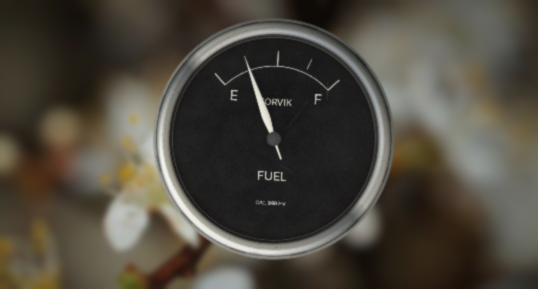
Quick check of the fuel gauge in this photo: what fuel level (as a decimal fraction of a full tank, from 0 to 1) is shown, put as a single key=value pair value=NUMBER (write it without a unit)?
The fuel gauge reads value=0.25
